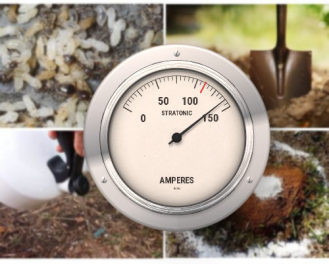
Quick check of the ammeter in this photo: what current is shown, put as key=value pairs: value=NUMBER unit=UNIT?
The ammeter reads value=140 unit=A
